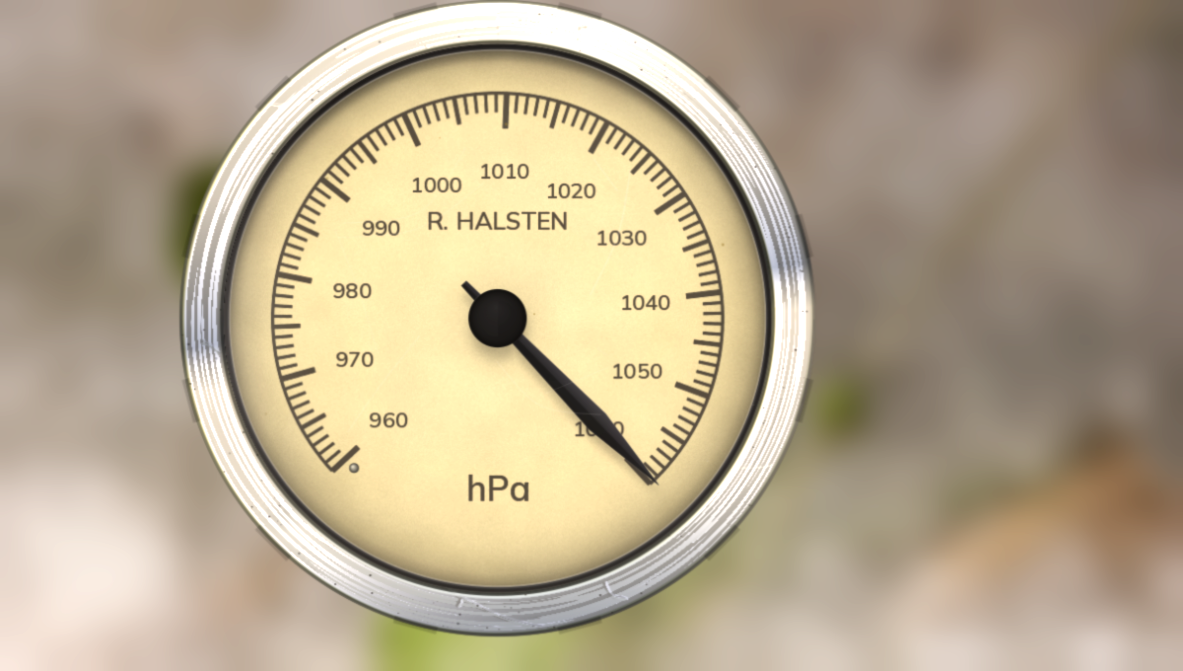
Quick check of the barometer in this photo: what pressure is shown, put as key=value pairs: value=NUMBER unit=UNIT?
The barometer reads value=1059.5 unit=hPa
